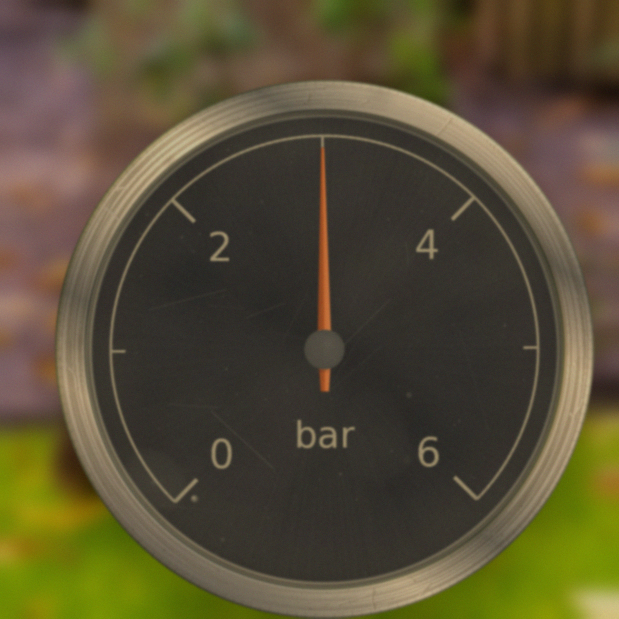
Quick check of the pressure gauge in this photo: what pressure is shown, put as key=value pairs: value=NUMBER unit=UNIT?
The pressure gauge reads value=3 unit=bar
